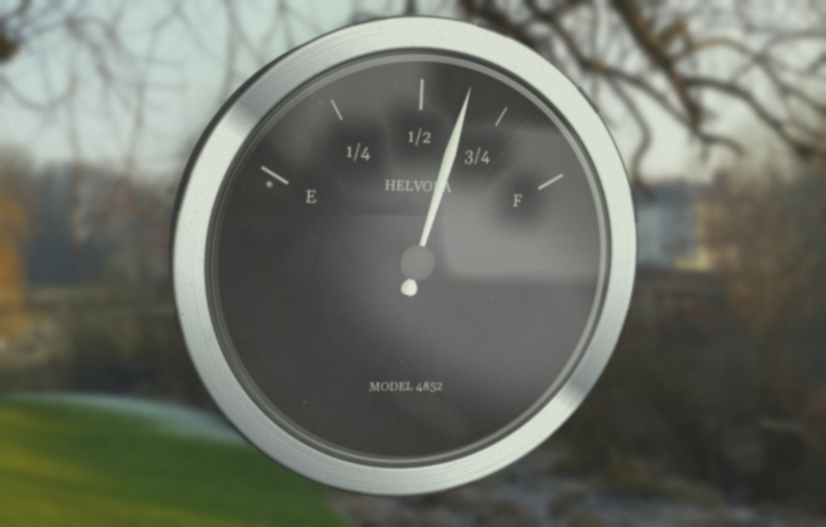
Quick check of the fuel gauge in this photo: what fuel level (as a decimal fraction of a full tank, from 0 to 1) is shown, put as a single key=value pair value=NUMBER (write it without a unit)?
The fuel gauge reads value=0.625
